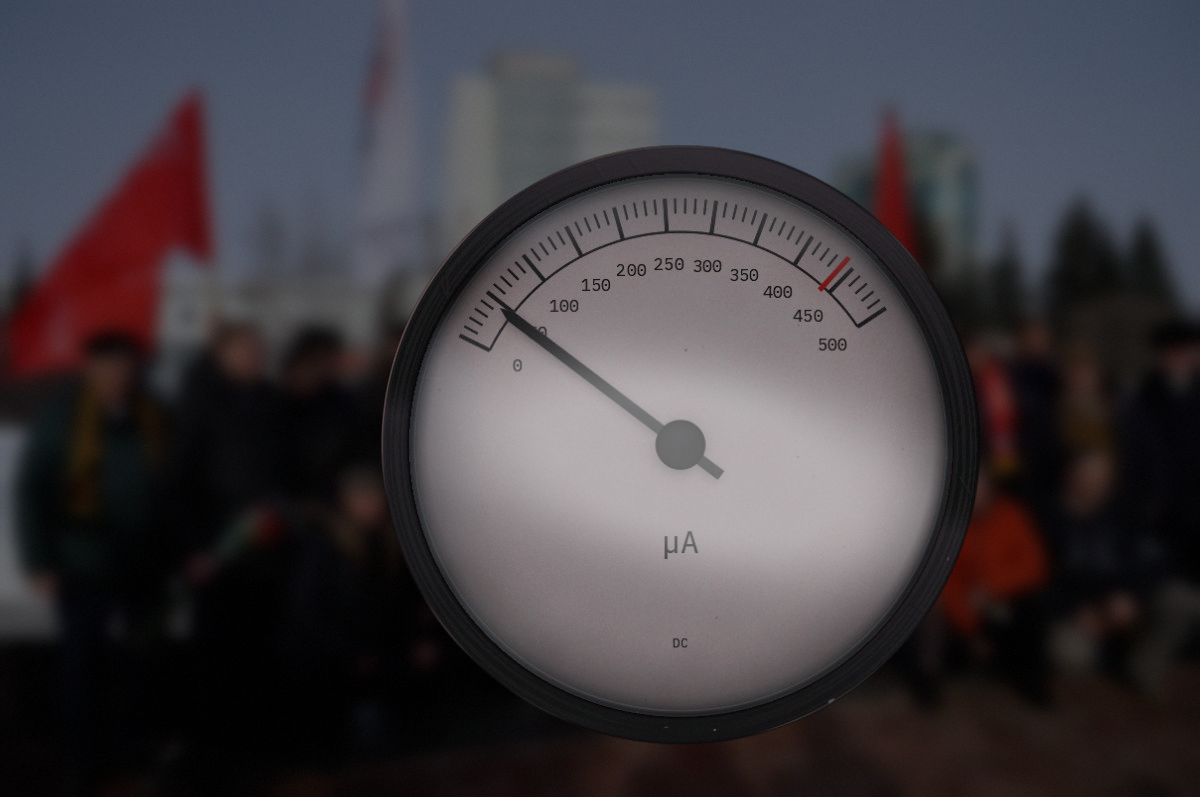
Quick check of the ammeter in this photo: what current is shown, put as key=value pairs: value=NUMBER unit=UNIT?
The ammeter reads value=45 unit=µA
